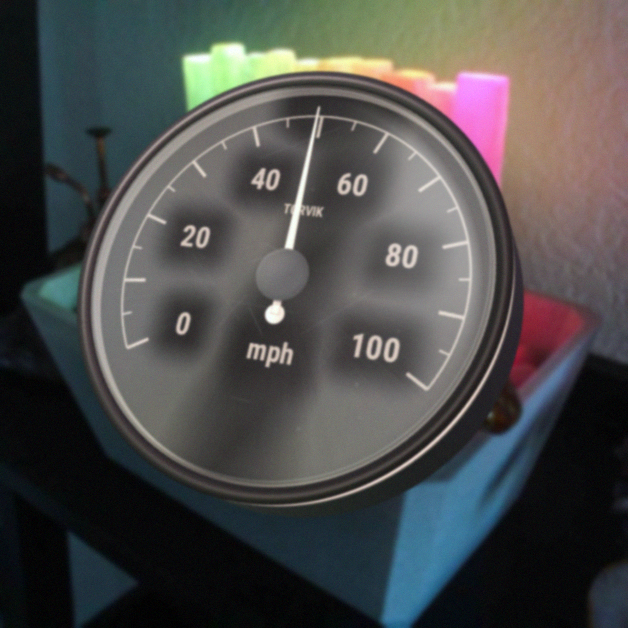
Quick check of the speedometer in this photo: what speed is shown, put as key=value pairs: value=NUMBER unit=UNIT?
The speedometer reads value=50 unit=mph
